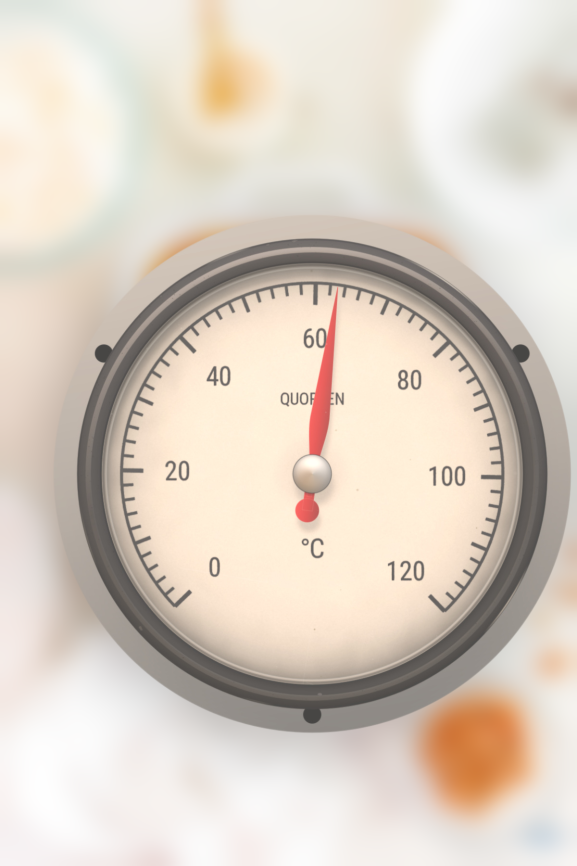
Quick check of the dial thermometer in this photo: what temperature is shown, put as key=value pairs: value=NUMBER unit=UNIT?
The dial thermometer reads value=63 unit=°C
